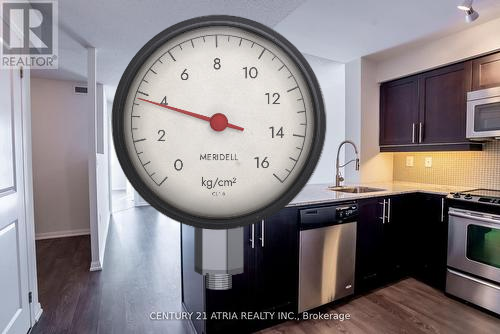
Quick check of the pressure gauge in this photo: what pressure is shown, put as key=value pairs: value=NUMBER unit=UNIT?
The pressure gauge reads value=3.75 unit=kg/cm²
